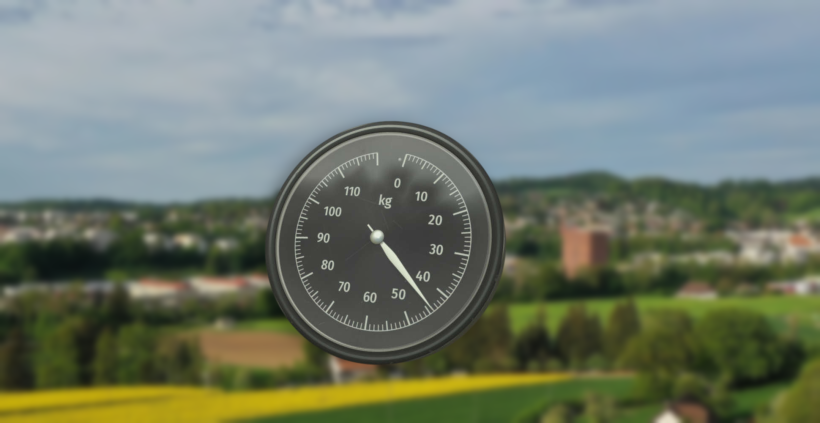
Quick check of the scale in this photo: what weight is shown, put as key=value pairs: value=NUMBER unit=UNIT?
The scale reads value=44 unit=kg
